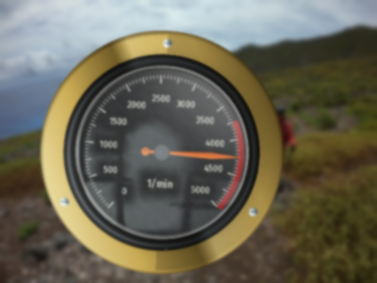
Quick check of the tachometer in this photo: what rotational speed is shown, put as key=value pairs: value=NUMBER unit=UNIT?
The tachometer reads value=4250 unit=rpm
